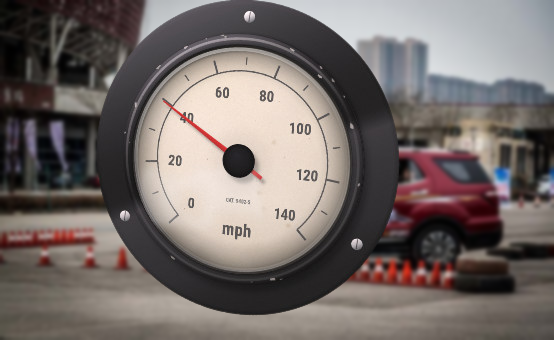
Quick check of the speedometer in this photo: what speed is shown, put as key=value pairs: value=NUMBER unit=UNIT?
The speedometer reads value=40 unit=mph
